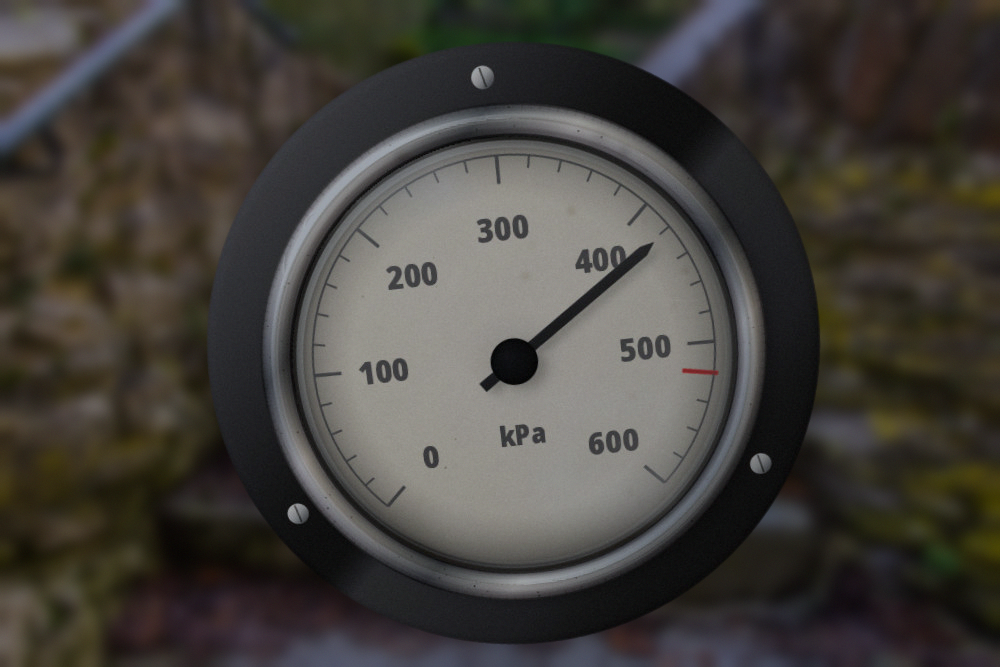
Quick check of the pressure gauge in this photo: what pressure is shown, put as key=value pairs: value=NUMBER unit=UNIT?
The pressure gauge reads value=420 unit=kPa
